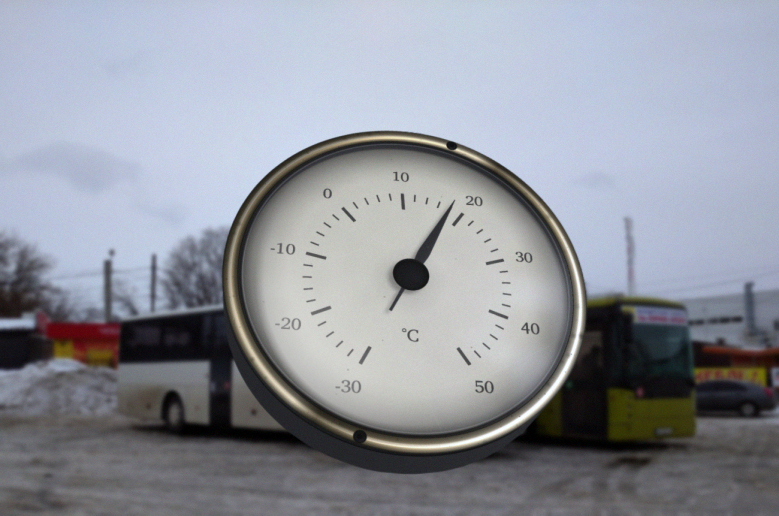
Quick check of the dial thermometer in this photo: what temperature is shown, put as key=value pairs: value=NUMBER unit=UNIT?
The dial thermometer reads value=18 unit=°C
